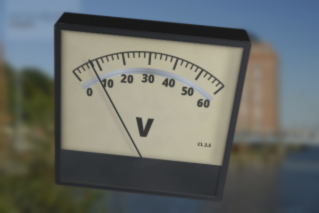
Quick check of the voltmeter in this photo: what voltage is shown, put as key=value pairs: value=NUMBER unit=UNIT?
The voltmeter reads value=8 unit=V
